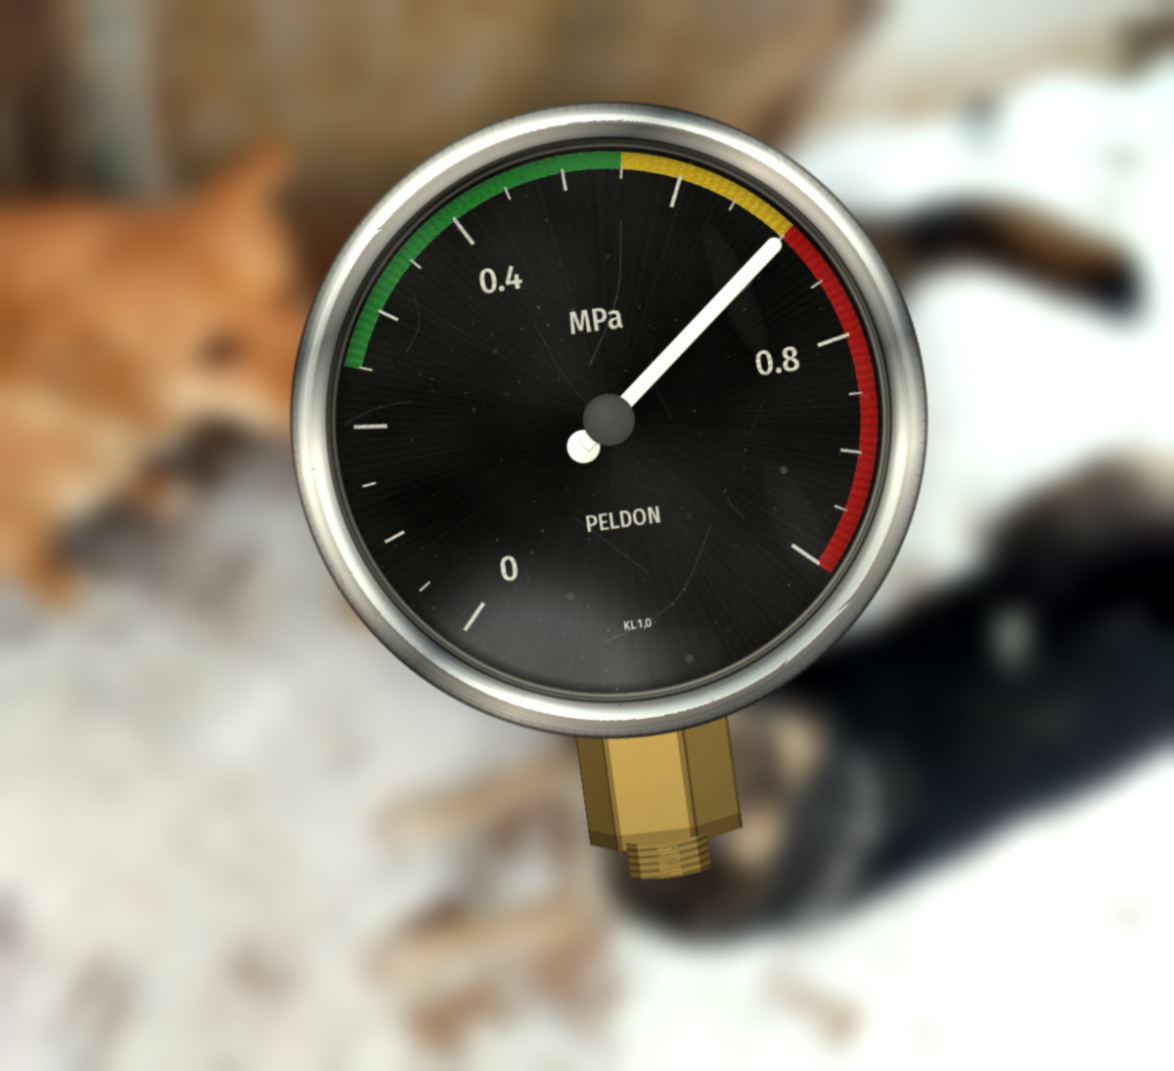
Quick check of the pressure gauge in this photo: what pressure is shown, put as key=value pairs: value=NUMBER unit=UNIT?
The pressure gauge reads value=0.7 unit=MPa
